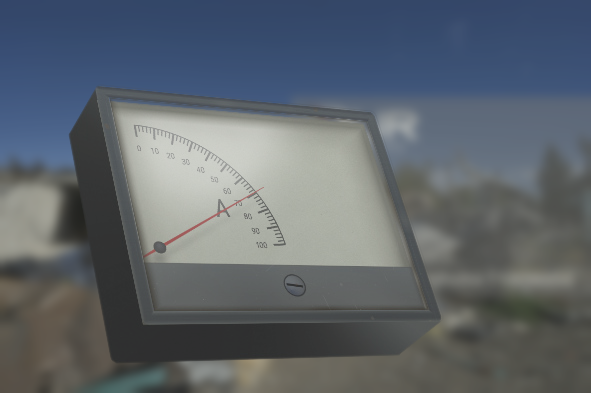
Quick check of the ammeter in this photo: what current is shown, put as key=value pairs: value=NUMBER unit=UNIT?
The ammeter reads value=70 unit=A
